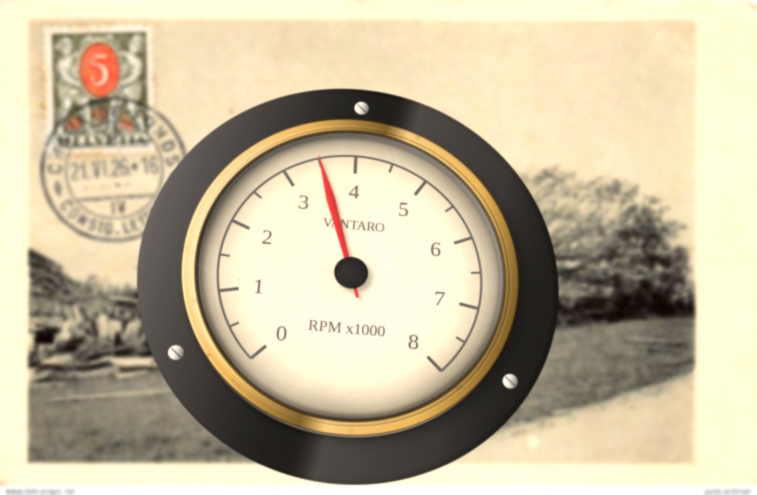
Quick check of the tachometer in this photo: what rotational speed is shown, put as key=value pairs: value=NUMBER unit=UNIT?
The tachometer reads value=3500 unit=rpm
